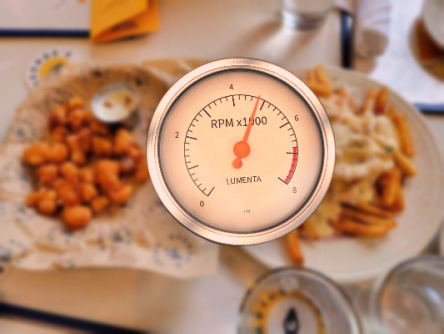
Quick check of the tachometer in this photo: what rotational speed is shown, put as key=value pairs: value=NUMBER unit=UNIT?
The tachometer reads value=4800 unit=rpm
